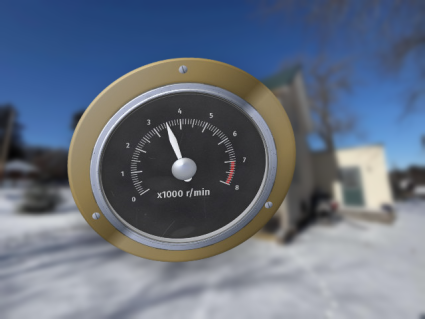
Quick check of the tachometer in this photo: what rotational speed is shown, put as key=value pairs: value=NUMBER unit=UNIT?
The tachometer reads value=3500 unit=rpm
